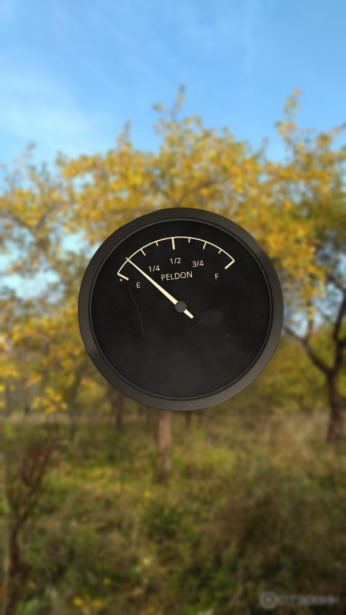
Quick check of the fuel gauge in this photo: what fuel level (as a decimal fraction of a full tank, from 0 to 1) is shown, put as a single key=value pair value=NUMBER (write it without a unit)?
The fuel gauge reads value=0.125
